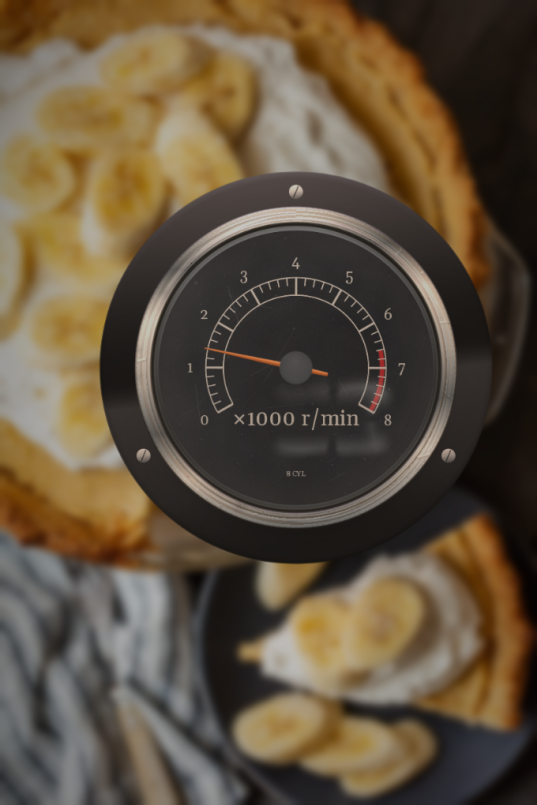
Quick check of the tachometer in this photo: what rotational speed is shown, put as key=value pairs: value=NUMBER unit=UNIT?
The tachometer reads value=1400 unit=rpm
